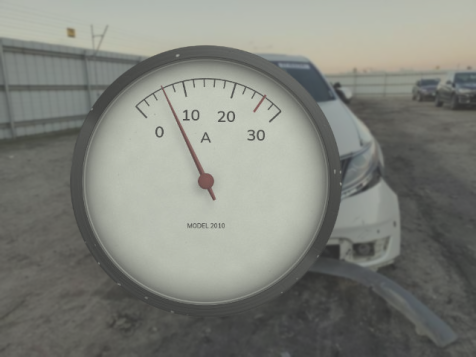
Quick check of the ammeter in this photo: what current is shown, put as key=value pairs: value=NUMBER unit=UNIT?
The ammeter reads value=6 unit=A
